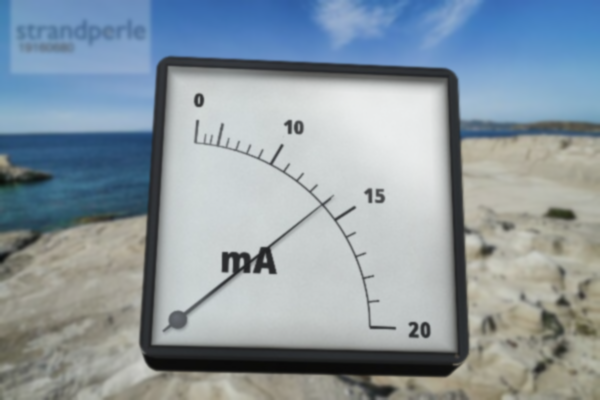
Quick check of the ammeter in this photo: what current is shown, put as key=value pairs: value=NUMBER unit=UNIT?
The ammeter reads value=14 unit=mA
